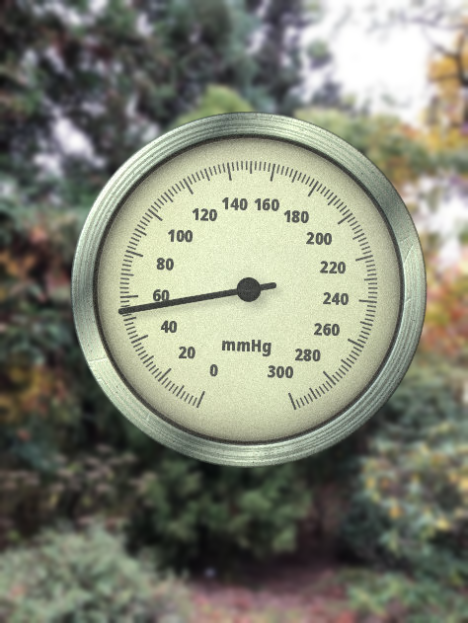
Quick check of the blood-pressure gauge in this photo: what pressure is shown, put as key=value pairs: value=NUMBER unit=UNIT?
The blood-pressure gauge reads value=54 unit=mmHg
